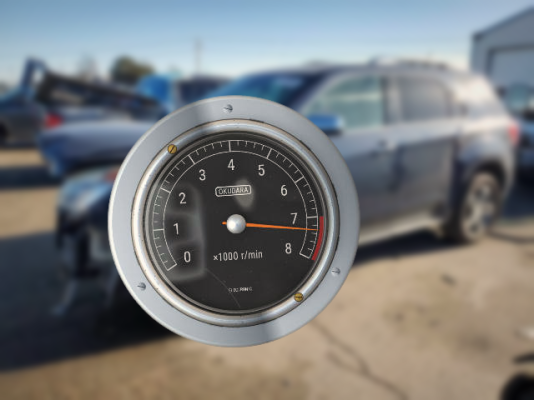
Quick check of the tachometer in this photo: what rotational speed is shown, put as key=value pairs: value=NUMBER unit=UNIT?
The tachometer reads value=7300 unit=rpm
